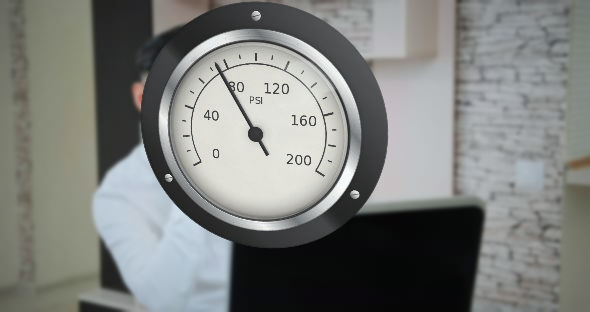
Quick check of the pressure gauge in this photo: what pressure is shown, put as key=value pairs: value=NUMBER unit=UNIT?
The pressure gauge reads value=75 unit=psi
